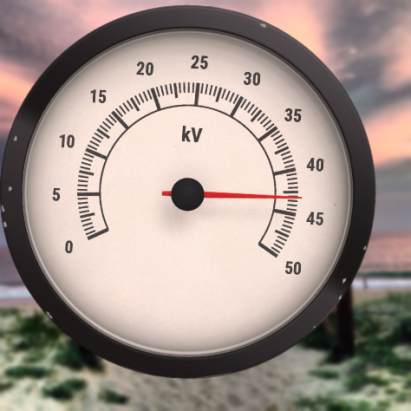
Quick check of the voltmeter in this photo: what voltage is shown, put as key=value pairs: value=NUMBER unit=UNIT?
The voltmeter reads value=43 unit=kV
